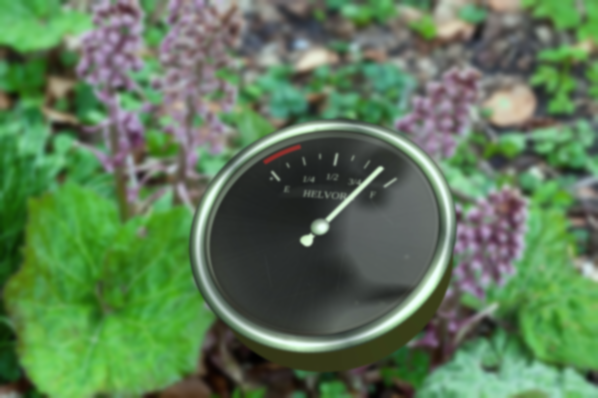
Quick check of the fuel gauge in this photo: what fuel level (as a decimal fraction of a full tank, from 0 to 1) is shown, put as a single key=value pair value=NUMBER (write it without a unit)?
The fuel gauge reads value=0.875
